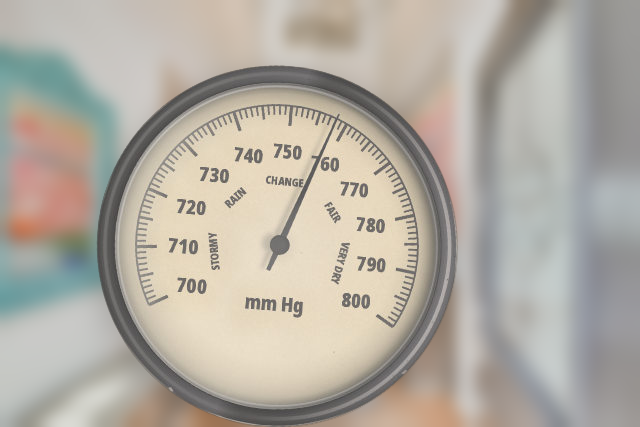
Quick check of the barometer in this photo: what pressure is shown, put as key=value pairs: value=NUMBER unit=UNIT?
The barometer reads value=758 unit=mmHg
